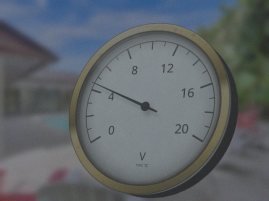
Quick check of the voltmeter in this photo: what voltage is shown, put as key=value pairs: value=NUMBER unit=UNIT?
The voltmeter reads value=4.5 unit=V
